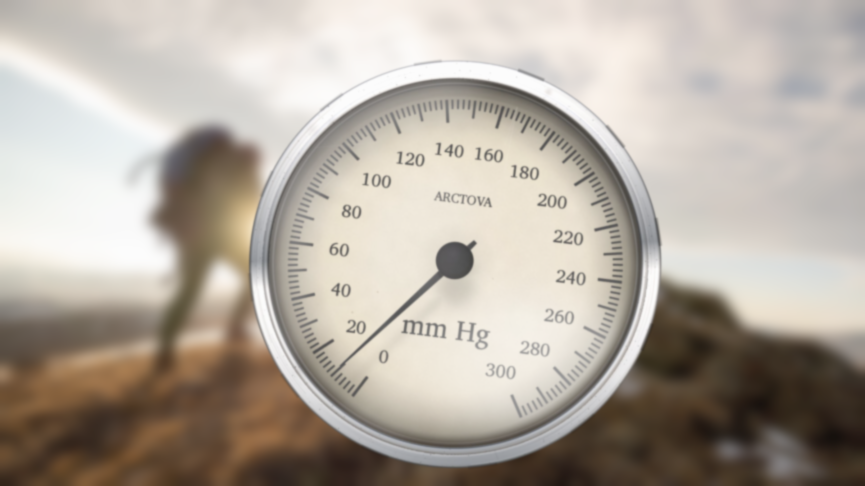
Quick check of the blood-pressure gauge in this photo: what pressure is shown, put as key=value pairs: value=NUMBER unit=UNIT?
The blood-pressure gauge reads value=10 unit=mmHg
